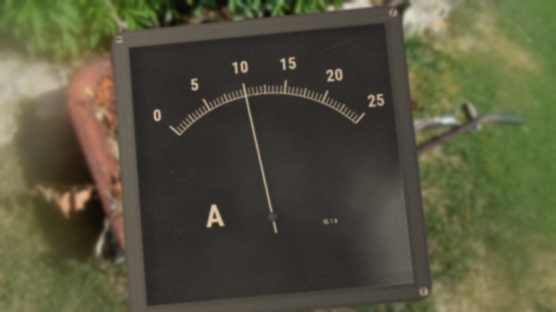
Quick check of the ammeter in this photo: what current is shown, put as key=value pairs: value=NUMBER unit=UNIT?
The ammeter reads value=10 unit=A
